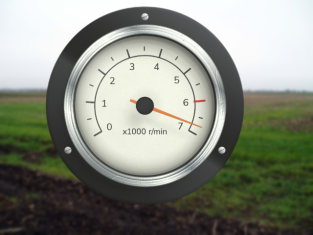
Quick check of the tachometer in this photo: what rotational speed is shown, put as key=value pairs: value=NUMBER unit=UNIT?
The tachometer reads value=6750 unit=rpm
